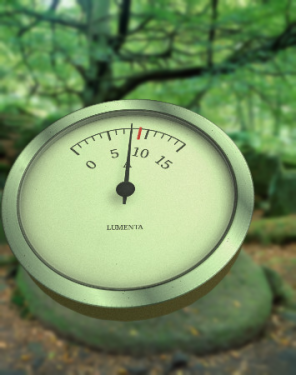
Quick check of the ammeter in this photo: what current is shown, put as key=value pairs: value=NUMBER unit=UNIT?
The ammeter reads value=8 unit=A
